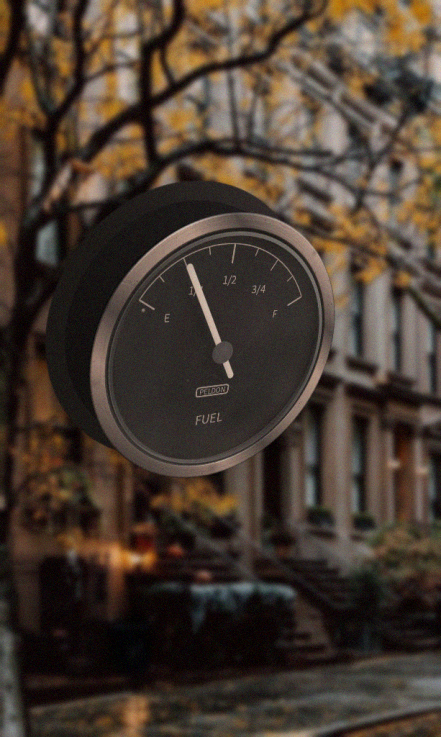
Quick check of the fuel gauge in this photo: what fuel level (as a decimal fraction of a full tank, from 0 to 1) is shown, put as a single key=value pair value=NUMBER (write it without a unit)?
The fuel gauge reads value=0.25
